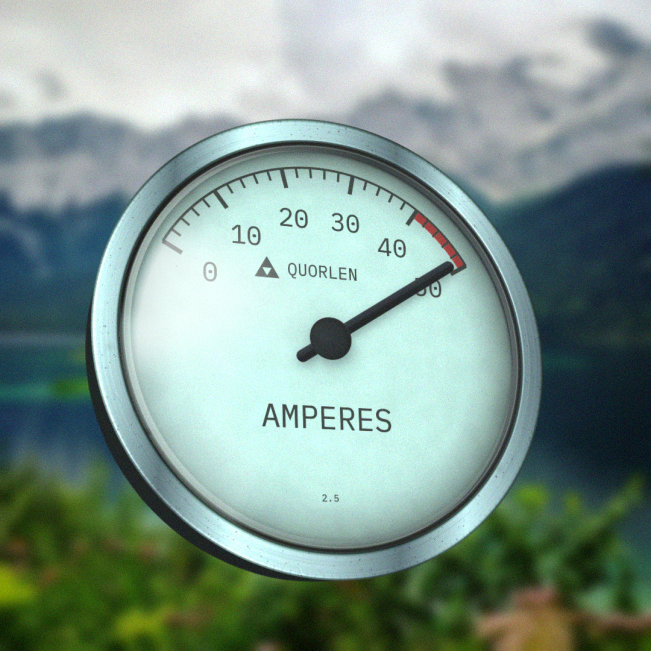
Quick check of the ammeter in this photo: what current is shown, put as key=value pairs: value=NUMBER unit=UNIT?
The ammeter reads value=49 unit=A
